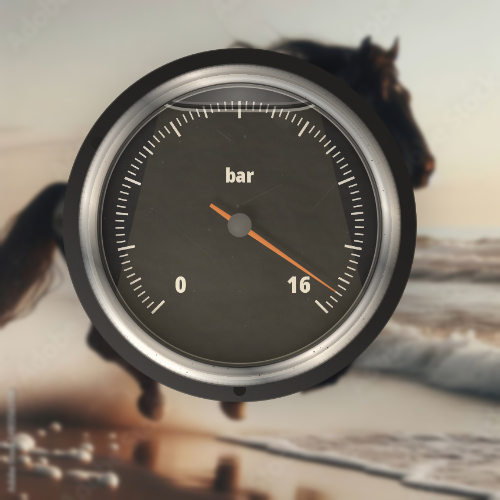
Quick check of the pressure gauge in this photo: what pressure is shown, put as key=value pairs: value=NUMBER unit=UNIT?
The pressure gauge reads value=15.4 unit=bar
